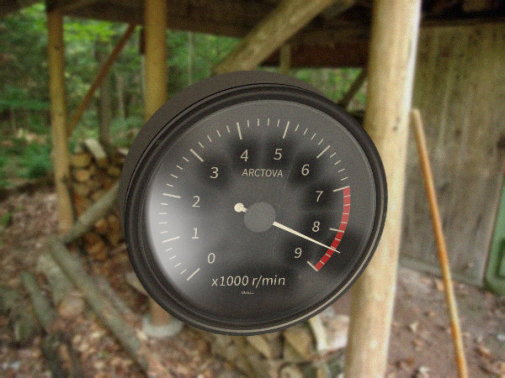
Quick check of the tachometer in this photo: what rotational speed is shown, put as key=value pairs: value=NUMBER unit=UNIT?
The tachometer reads value=8400 unit=rpm
